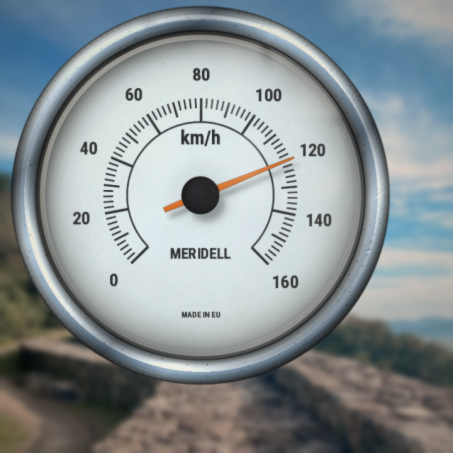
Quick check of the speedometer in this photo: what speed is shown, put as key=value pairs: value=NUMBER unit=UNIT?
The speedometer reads value=120 unit=km/h
